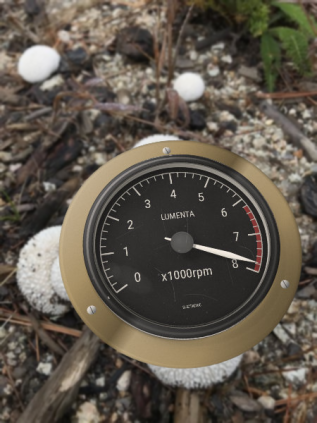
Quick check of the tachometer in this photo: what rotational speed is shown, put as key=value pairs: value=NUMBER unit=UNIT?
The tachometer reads value=7800 unit=rpm
